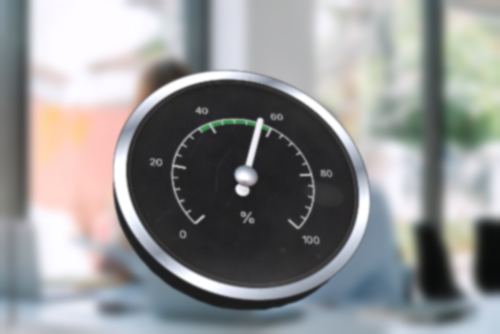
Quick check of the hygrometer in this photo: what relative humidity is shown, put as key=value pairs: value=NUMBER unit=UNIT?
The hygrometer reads value=56 unit=%
